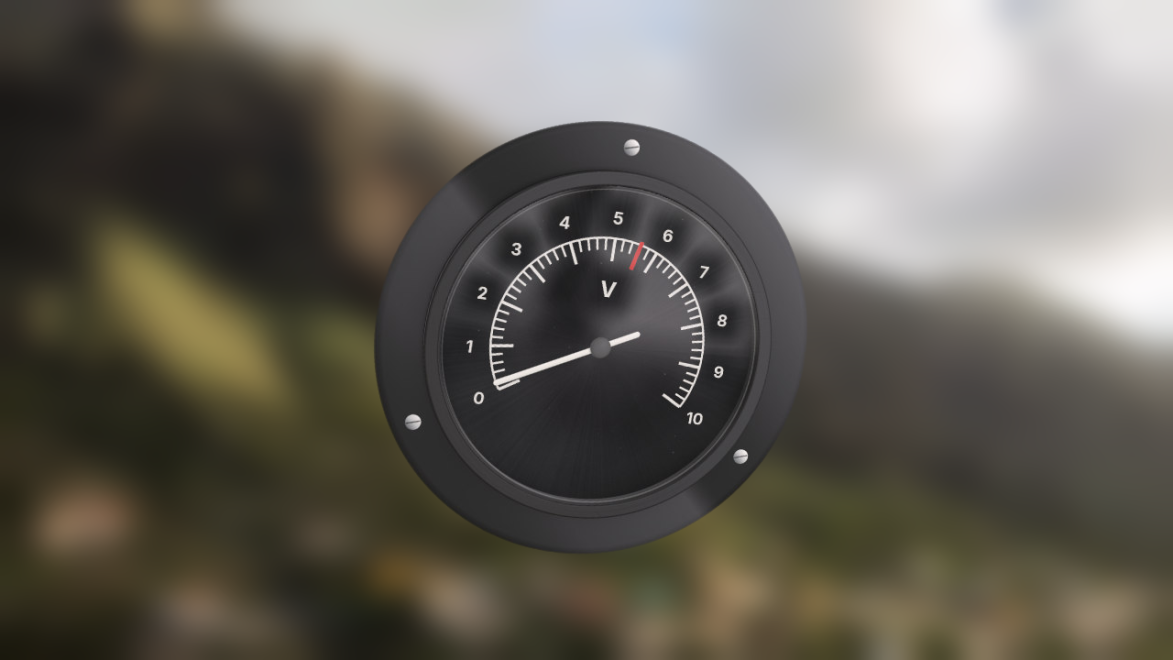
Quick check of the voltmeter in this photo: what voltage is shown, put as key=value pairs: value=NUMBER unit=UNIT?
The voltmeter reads value=0.2 unit=V
